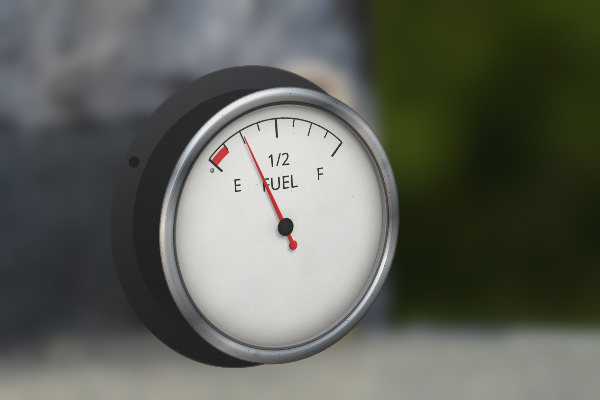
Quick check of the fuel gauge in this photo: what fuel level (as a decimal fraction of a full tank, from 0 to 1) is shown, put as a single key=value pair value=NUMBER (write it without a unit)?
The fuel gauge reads value=0.25
